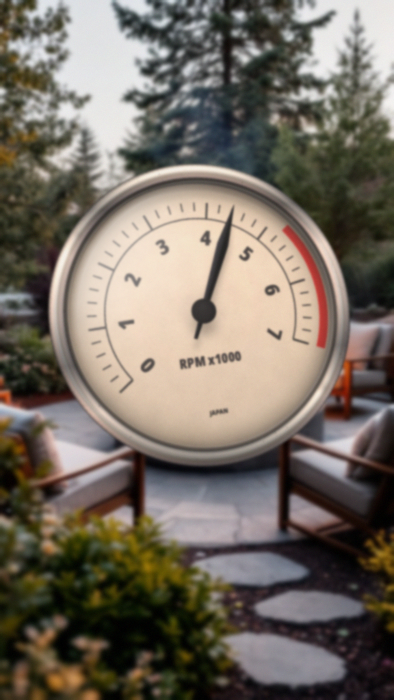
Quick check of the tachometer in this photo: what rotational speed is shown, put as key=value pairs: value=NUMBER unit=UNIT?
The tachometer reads value=4400 unit=rpm
